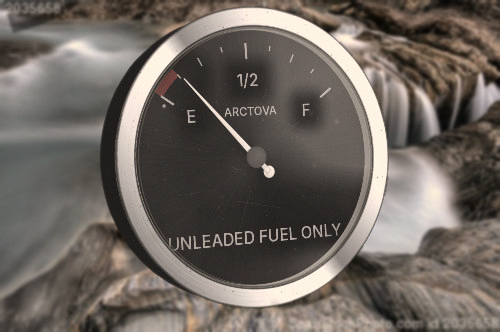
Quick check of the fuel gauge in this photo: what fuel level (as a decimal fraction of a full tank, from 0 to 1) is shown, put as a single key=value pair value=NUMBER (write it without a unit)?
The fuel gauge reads value=0.125
